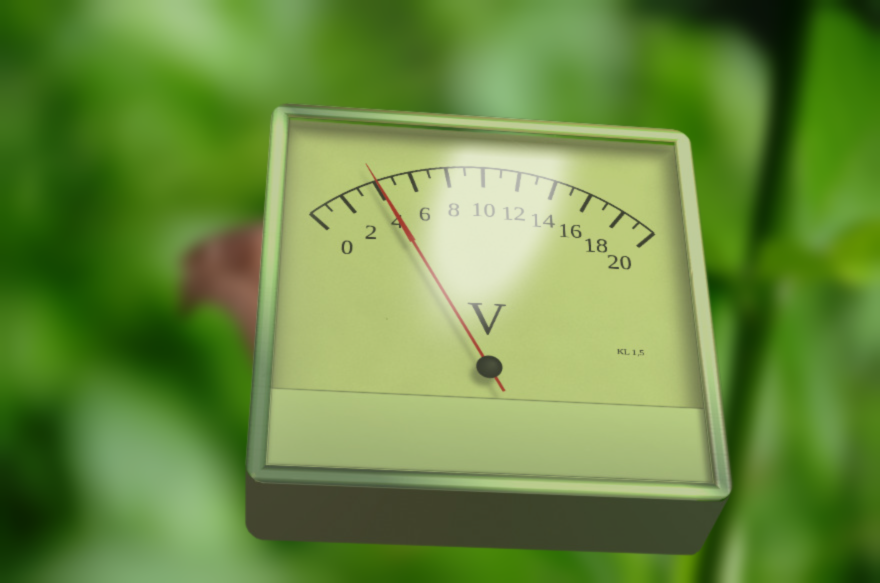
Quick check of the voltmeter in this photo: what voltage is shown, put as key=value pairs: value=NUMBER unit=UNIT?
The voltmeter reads value=4 unit=V
